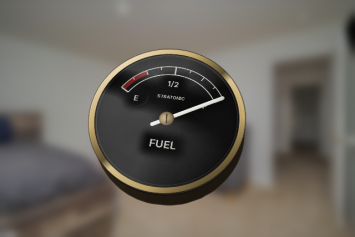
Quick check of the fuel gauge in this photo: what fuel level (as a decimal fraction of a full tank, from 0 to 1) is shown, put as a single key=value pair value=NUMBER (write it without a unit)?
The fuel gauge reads value=1
